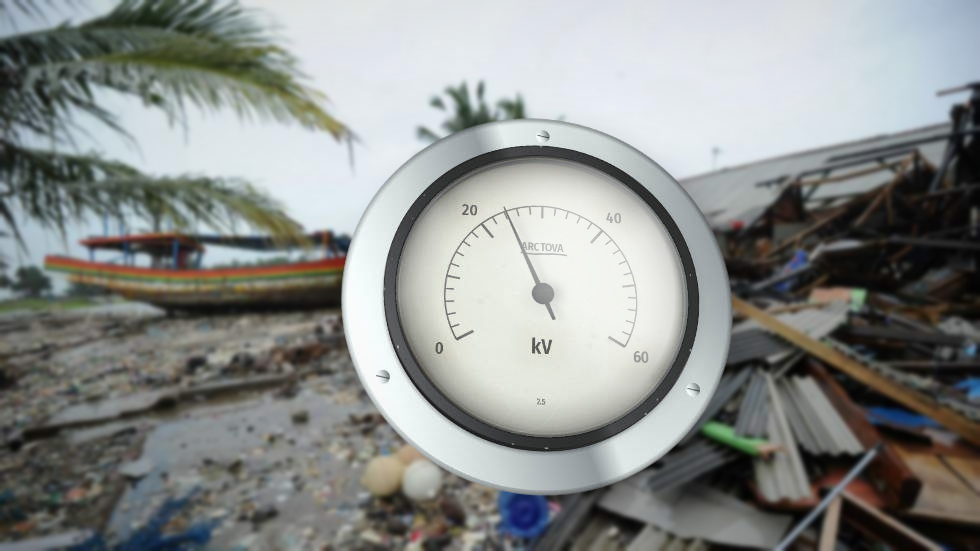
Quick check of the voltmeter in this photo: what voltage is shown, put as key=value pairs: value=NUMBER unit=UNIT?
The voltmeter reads value=24 unit=kV
